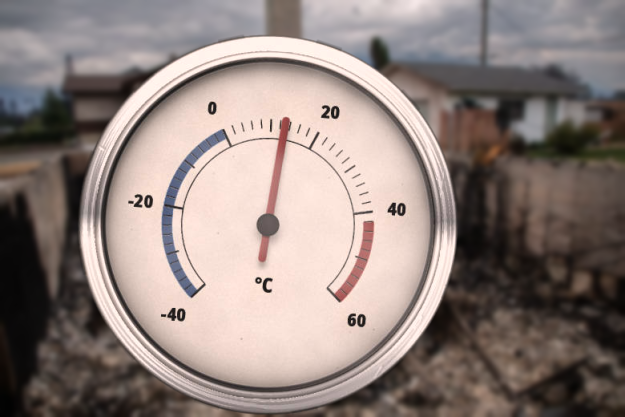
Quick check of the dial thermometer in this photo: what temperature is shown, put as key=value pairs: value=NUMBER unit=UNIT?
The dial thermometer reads value=13 unit=°C
